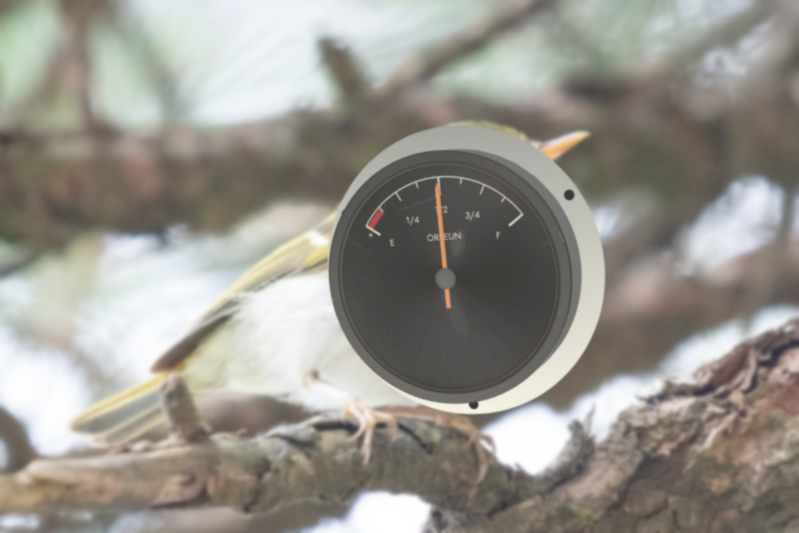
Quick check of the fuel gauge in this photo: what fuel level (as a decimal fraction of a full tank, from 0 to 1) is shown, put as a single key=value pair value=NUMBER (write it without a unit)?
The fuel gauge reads value=0.5
